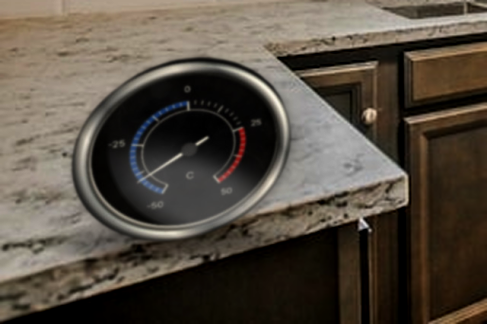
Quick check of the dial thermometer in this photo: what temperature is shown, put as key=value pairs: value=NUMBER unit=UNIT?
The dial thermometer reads value=-40 unit=°C
